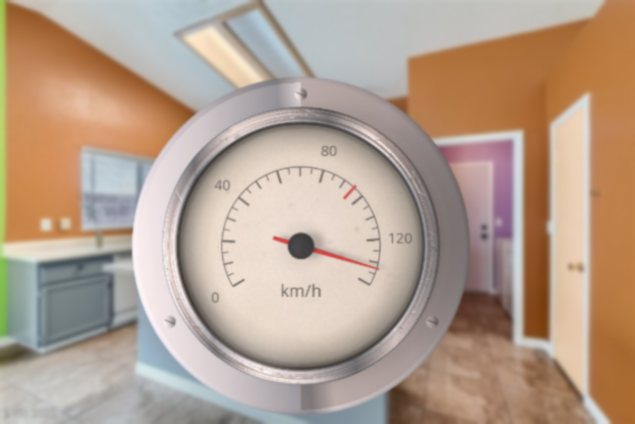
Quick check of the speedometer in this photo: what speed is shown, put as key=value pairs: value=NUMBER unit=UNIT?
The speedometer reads value=132.5 unit=km/h
